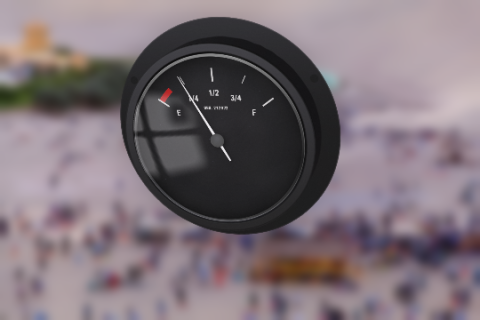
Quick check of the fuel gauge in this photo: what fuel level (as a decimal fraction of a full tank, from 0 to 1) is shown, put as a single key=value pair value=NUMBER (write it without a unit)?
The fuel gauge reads value=0.25
